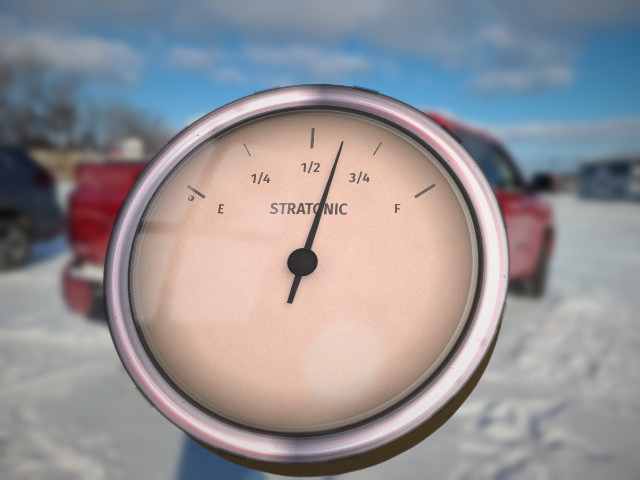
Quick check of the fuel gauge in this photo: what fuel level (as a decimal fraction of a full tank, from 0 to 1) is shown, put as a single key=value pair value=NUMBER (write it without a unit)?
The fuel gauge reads value=0.625
